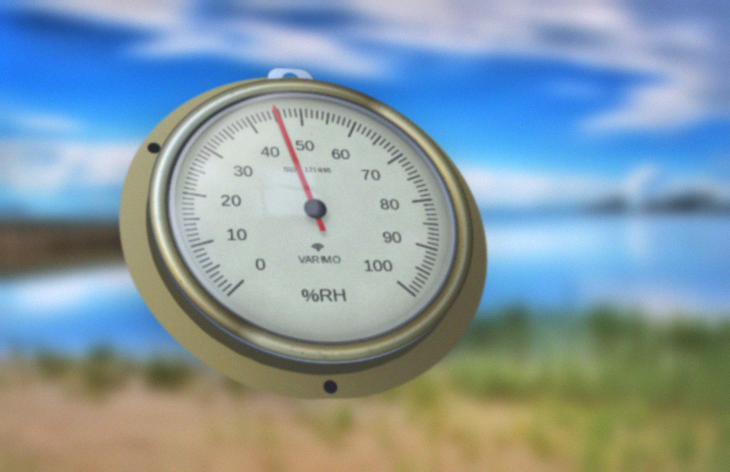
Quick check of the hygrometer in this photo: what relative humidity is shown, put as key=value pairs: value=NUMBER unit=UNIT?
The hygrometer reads value=45 unit=%
